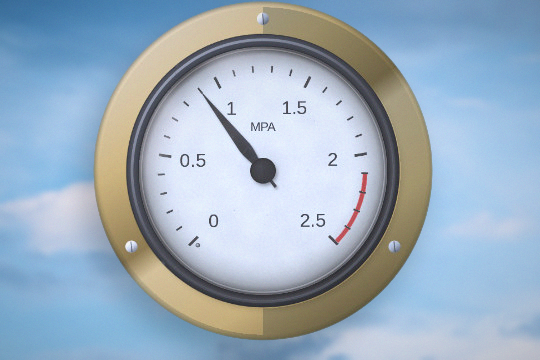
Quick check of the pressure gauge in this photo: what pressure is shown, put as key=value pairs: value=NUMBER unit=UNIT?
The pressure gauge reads value=0.9 unit=MPa
